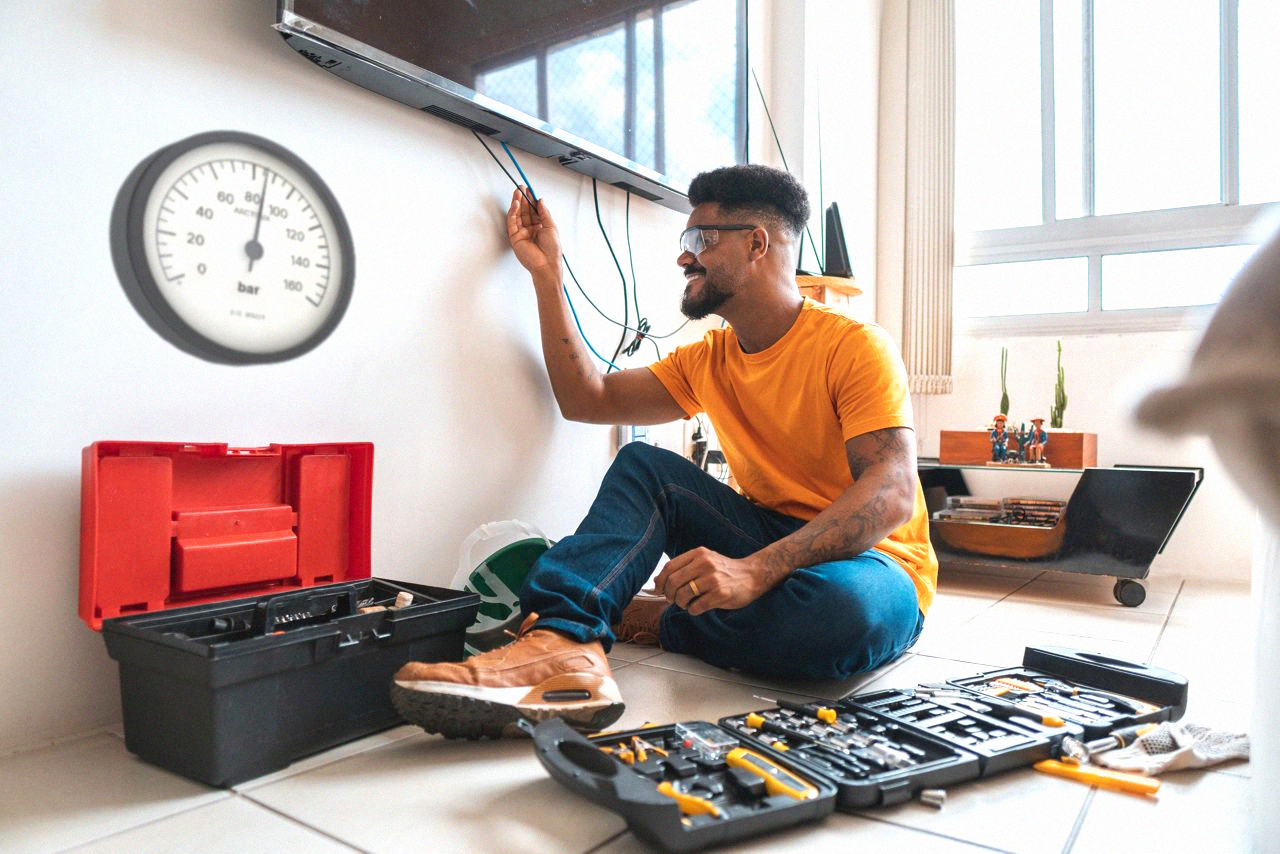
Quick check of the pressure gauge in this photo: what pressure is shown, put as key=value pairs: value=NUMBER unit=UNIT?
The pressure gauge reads value=85 unit=bar
